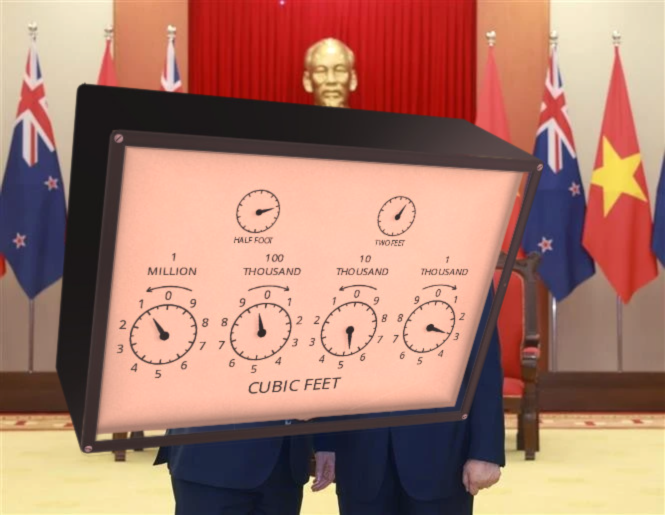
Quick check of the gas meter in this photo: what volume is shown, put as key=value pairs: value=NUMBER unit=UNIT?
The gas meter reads value=95300 unit=ft³
